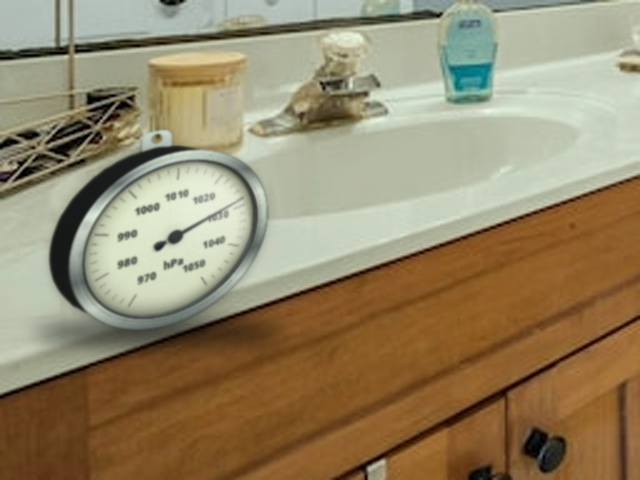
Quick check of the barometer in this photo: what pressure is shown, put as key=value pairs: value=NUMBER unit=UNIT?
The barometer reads value=1028 unit=hPa
